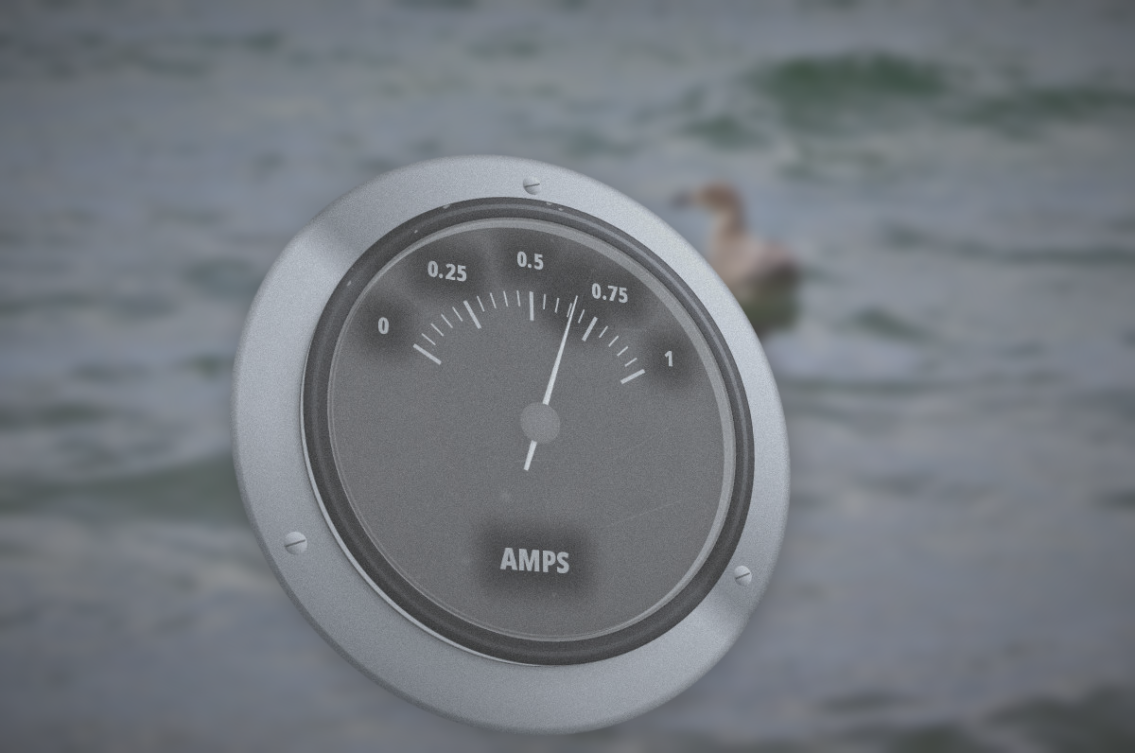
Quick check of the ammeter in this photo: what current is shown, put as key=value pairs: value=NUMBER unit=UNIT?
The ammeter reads value=0.65 unit=A
